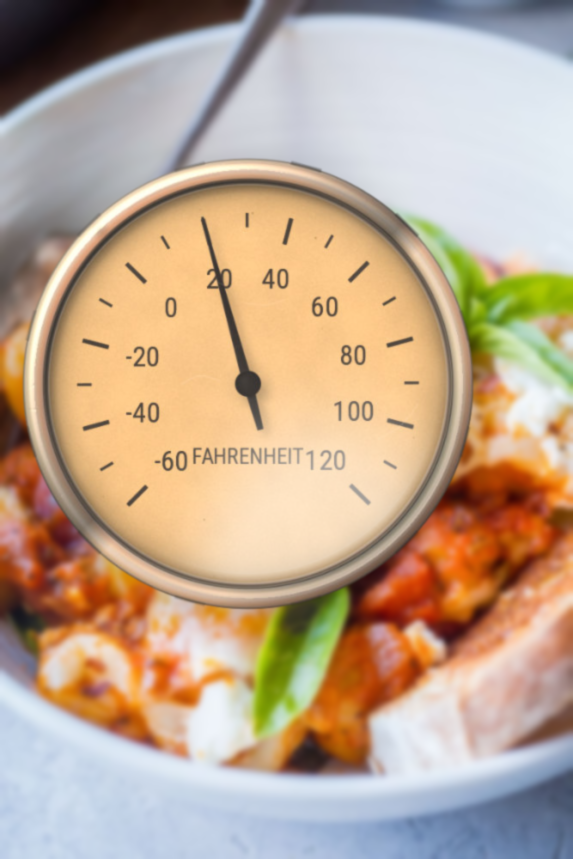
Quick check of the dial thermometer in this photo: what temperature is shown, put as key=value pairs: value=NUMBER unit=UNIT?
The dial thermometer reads value=20 unit=°F
